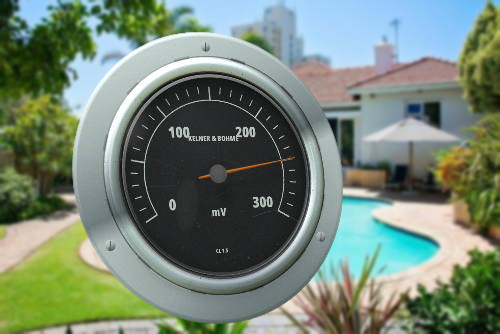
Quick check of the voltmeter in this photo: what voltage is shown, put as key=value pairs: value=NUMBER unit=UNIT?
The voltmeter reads value=250 unit=mV
